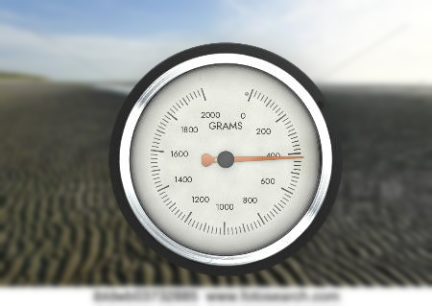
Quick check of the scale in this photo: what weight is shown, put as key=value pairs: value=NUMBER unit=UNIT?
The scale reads value=420 unit=g
